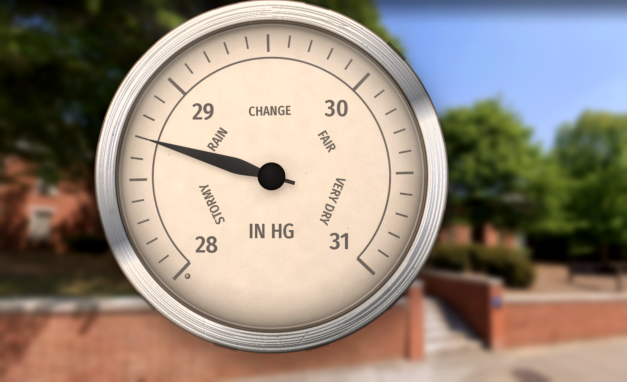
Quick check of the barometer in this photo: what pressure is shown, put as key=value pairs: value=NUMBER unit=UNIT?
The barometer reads value=28.7 unit=inHg
